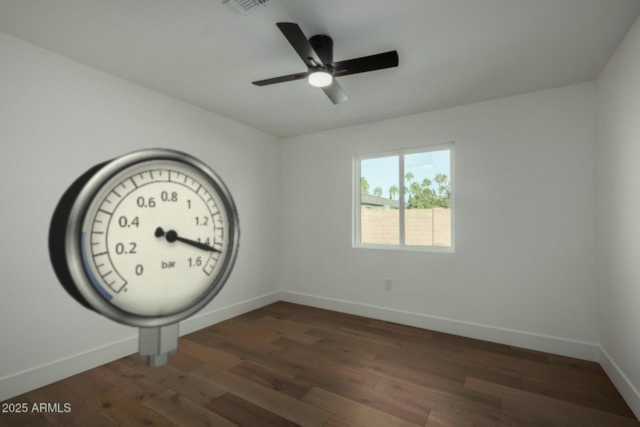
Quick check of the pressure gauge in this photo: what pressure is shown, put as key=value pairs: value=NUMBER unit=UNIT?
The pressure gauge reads value=1.45 unit=bar
